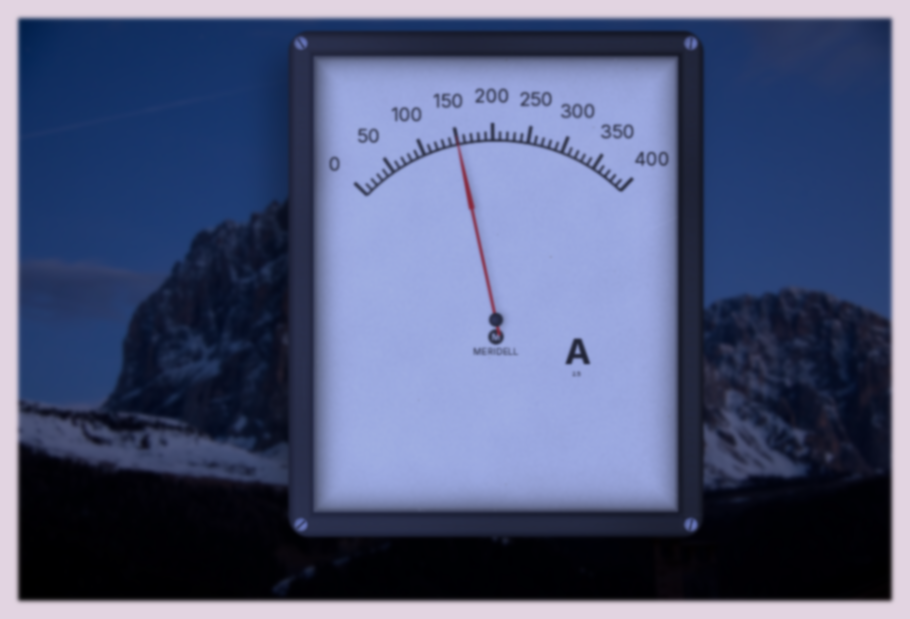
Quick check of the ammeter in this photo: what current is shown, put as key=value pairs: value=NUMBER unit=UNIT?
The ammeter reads value=150 unit=A
